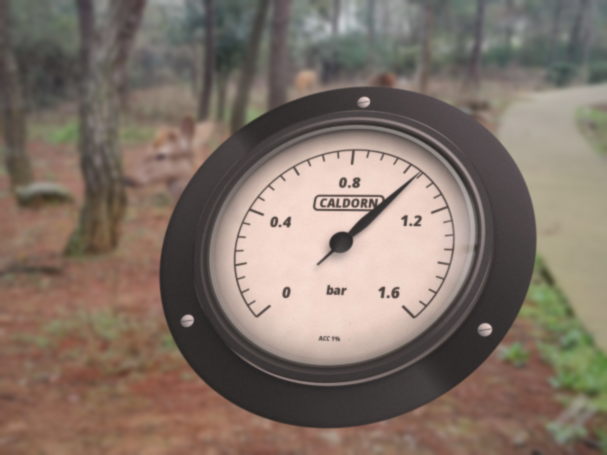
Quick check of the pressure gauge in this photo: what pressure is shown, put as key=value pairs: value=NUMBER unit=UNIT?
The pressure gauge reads value=1.05 unit=bar
